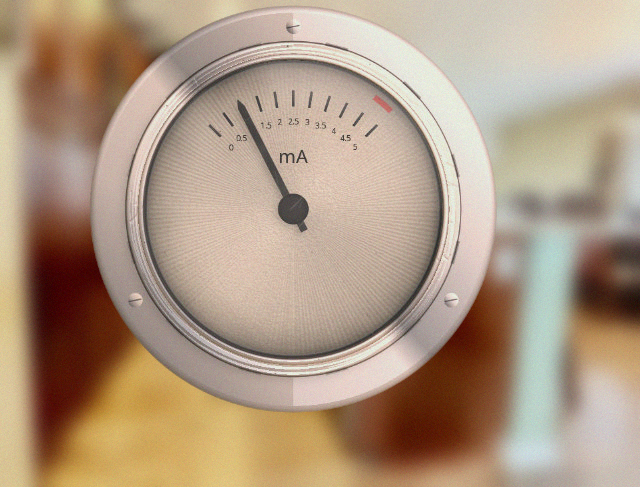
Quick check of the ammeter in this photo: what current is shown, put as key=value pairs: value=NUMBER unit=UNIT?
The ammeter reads value=1 unit=mA
